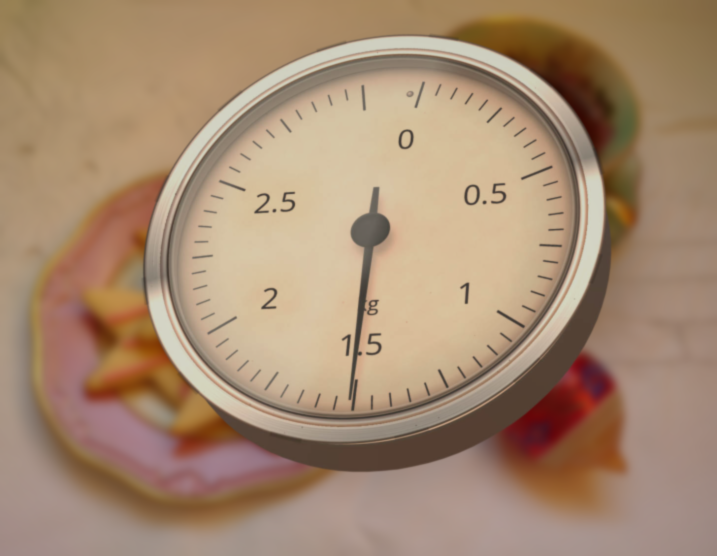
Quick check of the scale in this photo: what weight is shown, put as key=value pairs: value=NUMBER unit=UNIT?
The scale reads value=1.5 unit=kg
